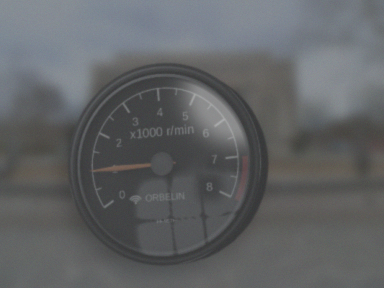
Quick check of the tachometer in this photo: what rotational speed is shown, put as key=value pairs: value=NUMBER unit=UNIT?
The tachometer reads value=1000 unit=rpm
